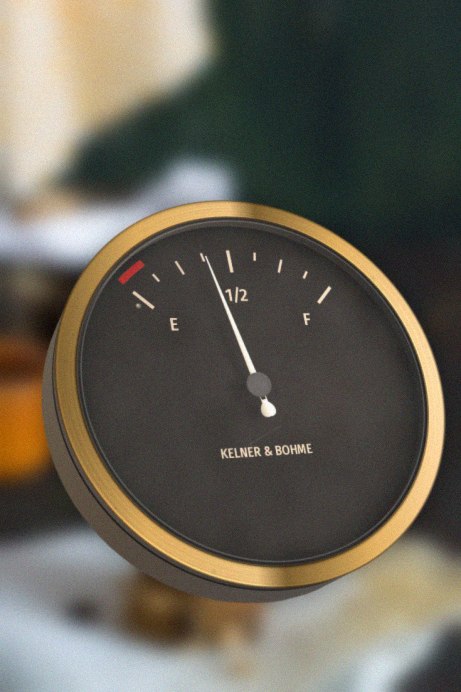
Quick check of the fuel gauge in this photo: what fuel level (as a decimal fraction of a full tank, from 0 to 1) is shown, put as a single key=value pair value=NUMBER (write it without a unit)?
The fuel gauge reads value=0.375
